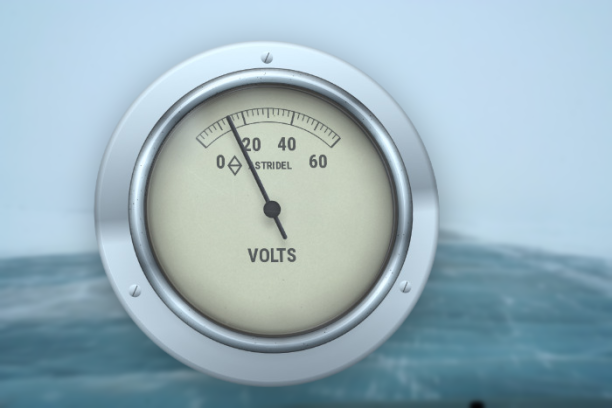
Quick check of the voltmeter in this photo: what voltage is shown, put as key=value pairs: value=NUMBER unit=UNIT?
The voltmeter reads value=14 unit=V
